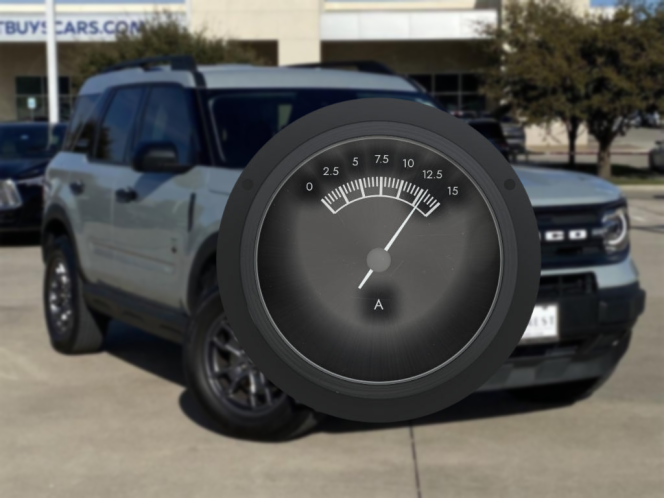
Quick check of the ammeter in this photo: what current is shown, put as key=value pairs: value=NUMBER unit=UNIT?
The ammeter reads value=13 unit=A
